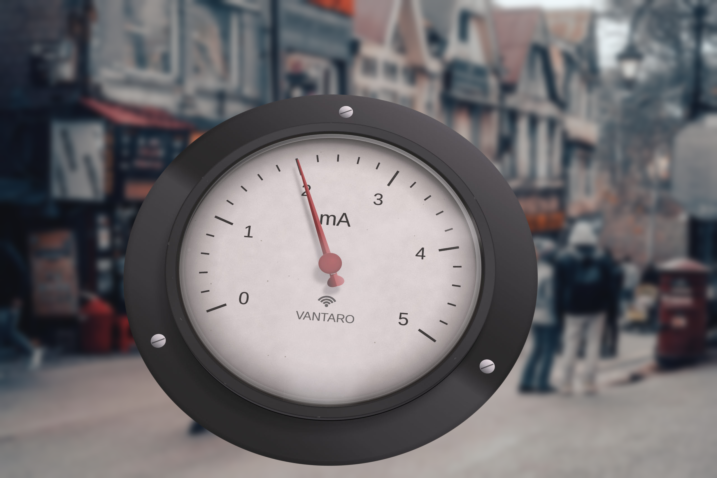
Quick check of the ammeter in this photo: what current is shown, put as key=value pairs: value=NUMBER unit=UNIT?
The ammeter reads value=2 unit=mA
